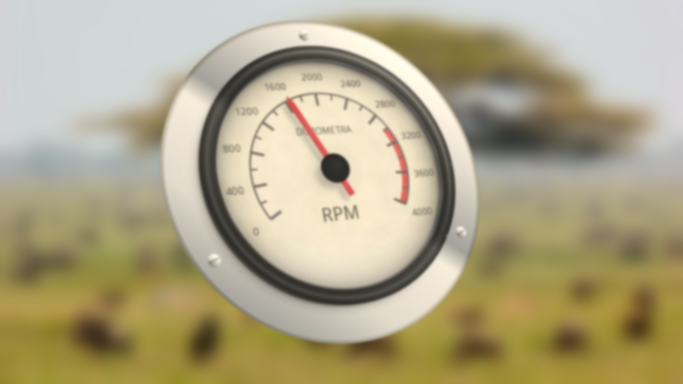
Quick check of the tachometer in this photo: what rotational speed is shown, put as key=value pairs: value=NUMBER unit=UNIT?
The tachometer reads value=1600 unit=rpm
